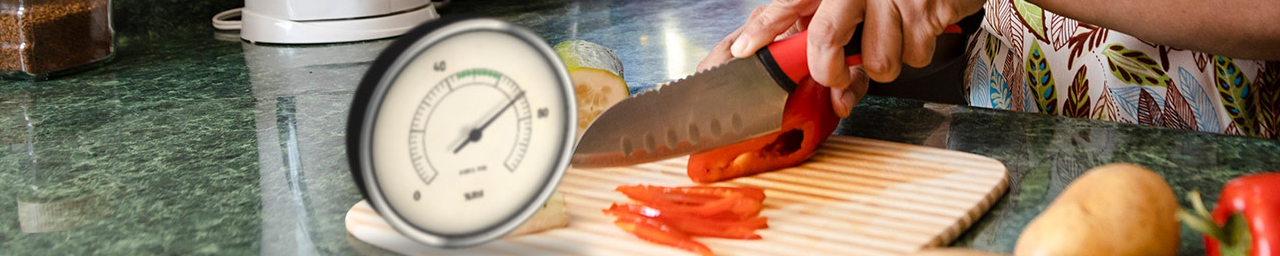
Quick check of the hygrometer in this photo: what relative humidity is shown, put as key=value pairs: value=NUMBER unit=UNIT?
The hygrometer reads value=70 unit=%
